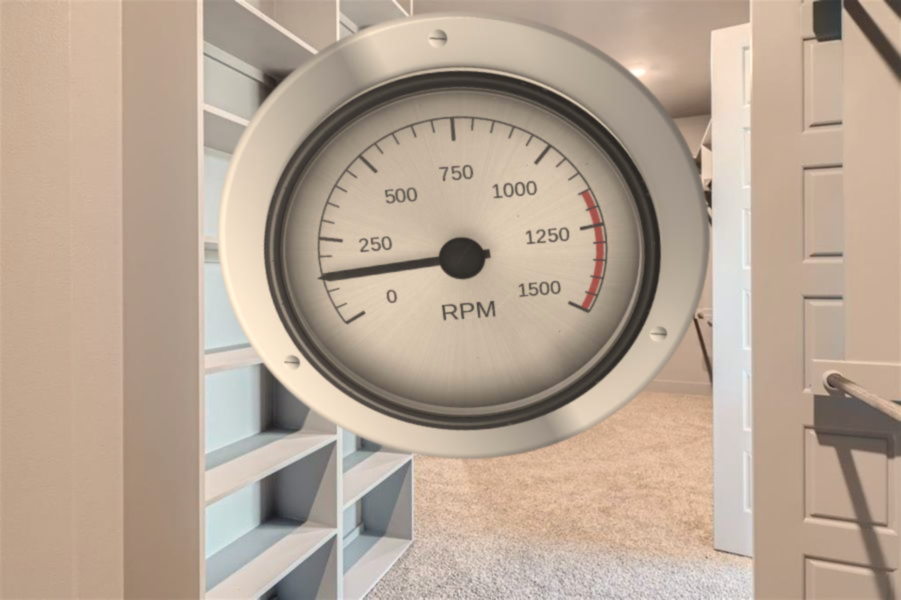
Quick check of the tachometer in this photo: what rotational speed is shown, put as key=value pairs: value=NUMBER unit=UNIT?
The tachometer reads value=150 unit=rpm
